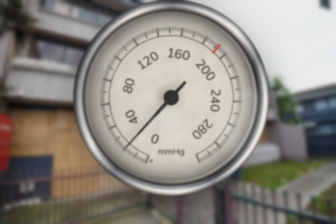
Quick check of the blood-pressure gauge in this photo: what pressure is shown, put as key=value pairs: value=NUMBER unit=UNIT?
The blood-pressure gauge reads value=20 unit=mmHg
